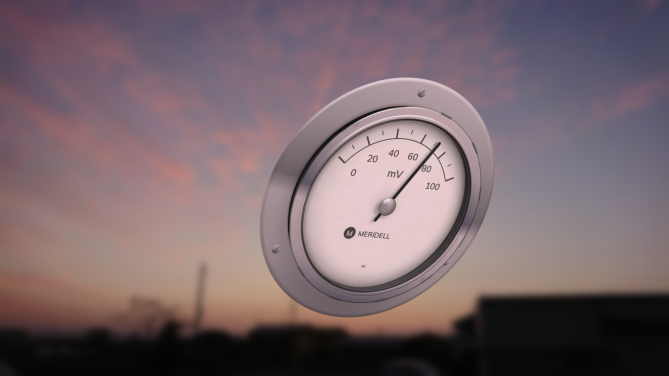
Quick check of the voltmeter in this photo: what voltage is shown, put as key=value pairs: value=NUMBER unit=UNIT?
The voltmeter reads value=70 unit=mV
